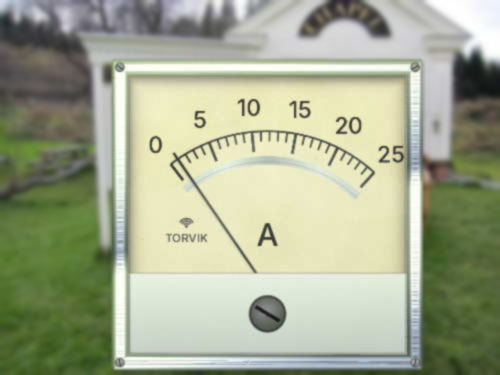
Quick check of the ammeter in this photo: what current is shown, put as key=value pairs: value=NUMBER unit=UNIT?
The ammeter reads value=1 unit=A
